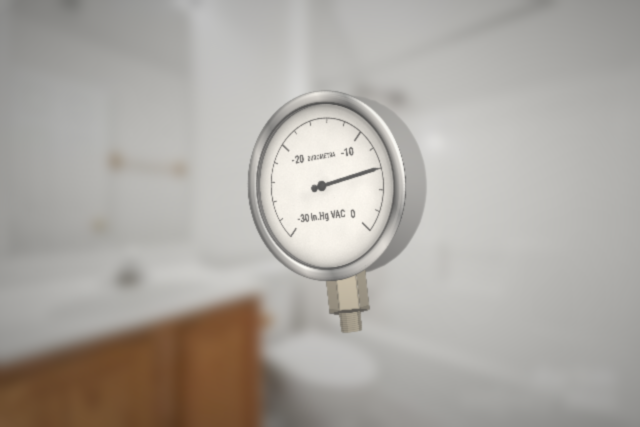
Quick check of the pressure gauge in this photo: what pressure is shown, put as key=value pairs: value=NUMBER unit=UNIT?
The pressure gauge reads value=-6 unit=inHg
